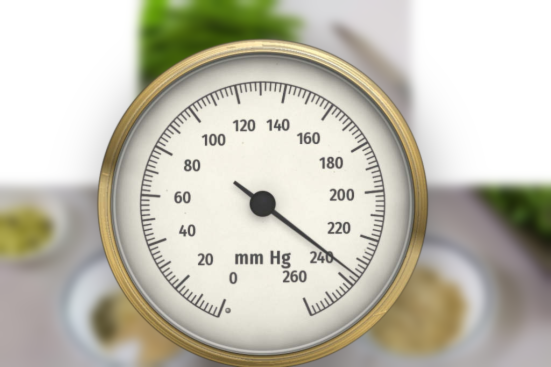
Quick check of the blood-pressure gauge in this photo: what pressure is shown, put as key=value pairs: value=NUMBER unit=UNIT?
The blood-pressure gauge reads value=236 unit=mmHg
